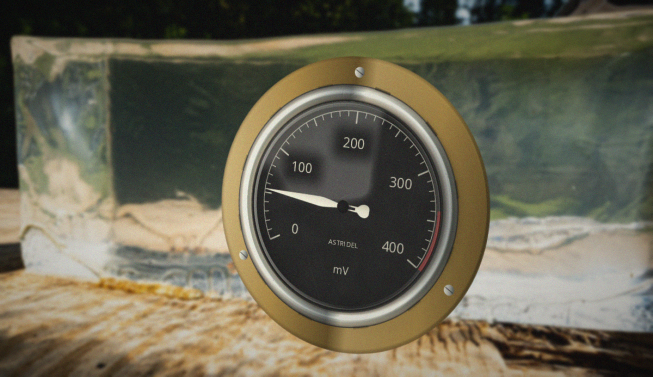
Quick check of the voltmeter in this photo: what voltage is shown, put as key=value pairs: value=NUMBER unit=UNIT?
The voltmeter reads value=55 unit=mV
